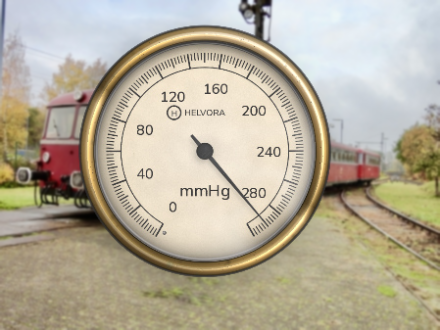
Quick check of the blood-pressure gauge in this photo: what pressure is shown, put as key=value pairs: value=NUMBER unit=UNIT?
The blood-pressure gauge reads value=290 unit=mmHg
